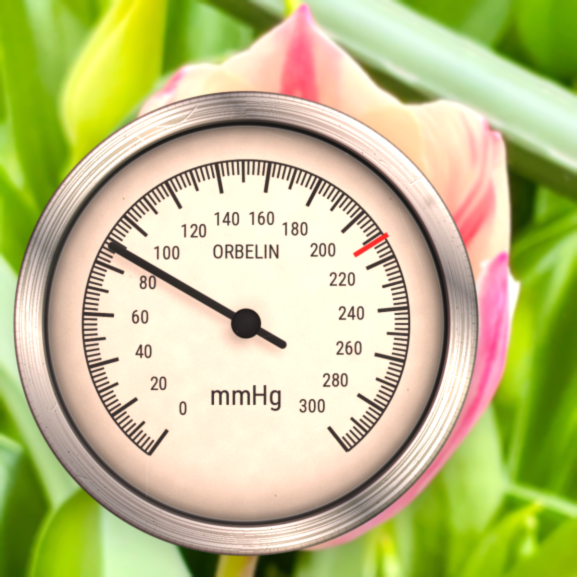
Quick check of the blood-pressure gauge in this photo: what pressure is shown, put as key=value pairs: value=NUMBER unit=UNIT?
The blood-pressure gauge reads value=88 unit=mmHg
